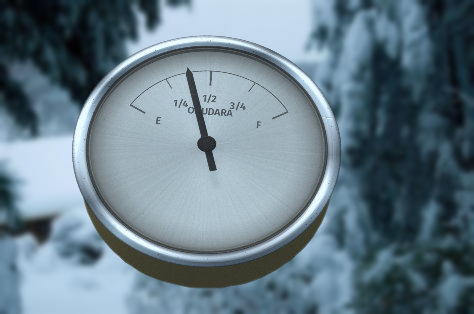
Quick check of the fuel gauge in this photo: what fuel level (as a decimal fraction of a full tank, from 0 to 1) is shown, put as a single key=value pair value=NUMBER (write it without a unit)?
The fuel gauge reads value=0.375
